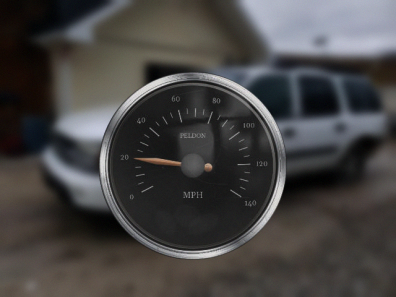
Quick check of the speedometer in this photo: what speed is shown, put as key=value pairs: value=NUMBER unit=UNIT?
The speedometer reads value=20 unit=mph
